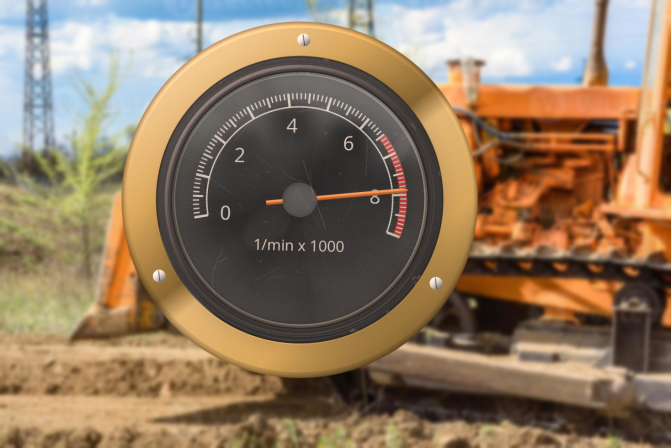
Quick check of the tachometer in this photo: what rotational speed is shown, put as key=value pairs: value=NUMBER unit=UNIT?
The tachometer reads value=7900 unit=rpm
